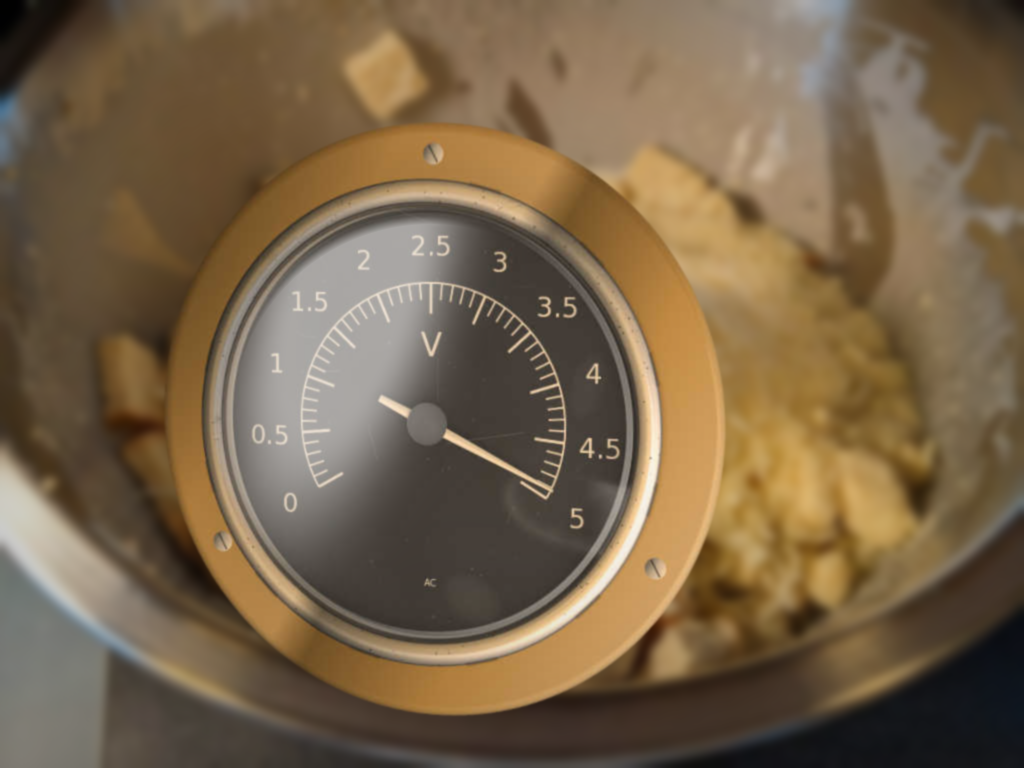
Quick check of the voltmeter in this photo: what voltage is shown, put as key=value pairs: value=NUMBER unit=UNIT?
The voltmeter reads value=4.9 unit=V
